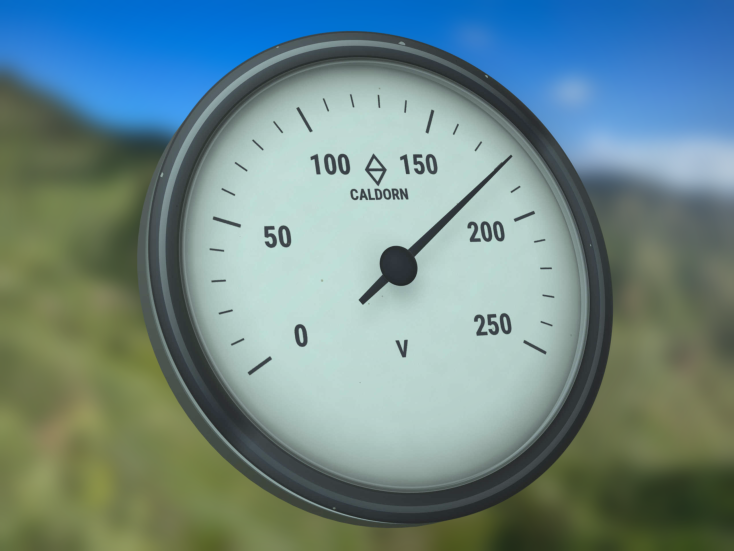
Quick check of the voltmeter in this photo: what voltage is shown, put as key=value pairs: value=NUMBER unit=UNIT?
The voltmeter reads value=180 unit=V
